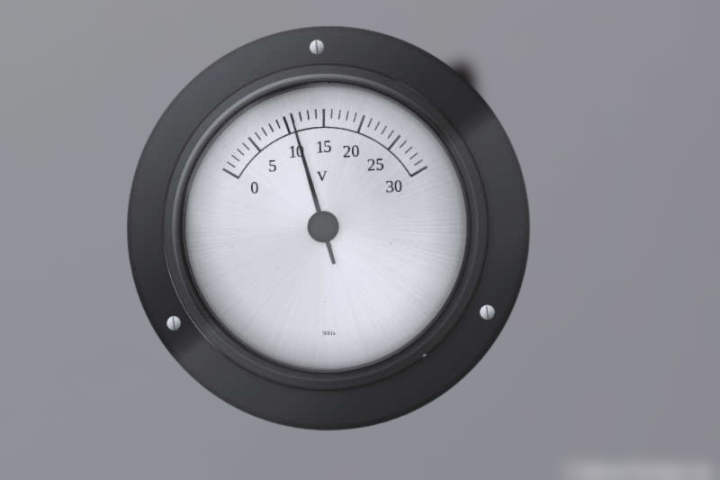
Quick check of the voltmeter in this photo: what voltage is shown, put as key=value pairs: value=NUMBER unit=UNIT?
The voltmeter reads value=11 unit=V
